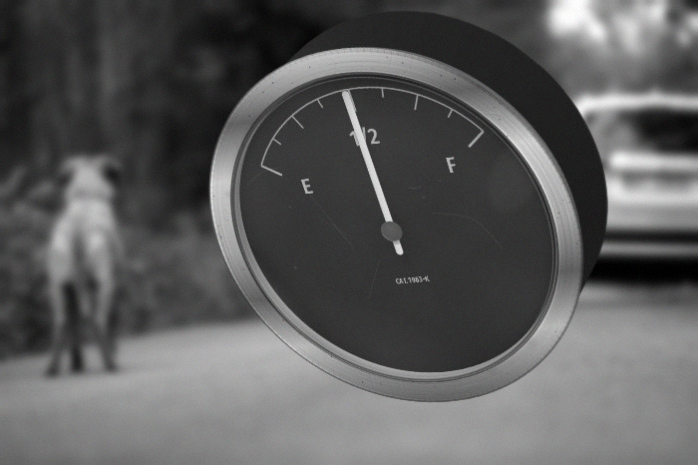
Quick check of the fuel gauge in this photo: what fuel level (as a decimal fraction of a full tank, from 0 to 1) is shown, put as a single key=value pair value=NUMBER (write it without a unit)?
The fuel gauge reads value=0.5
